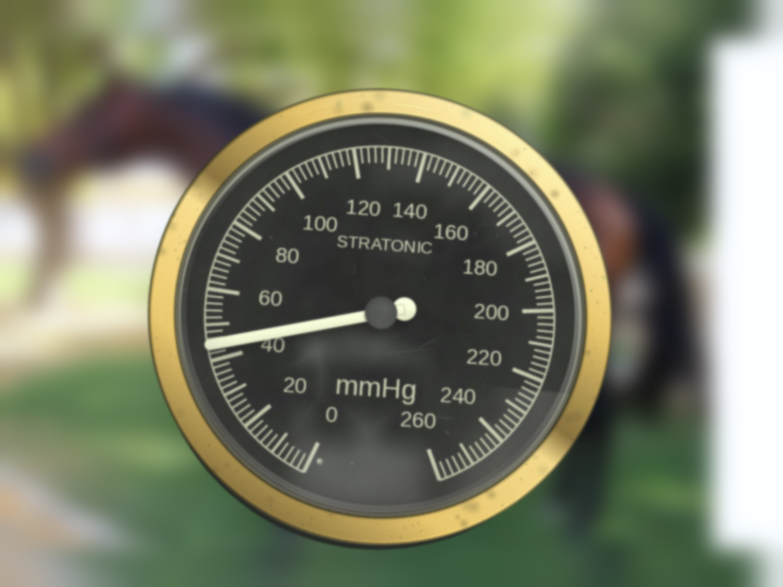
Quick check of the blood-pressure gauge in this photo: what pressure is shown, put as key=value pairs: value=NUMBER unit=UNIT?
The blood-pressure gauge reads value=44 unit=mmHg
